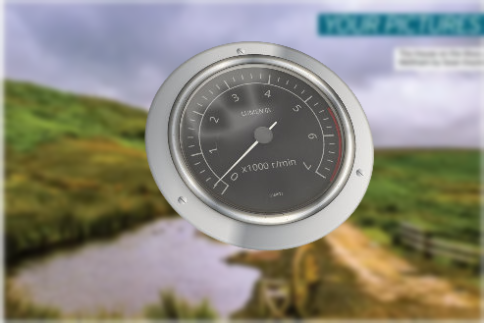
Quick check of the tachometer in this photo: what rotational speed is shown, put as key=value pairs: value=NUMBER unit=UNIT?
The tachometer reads value=200 unit=rpm
